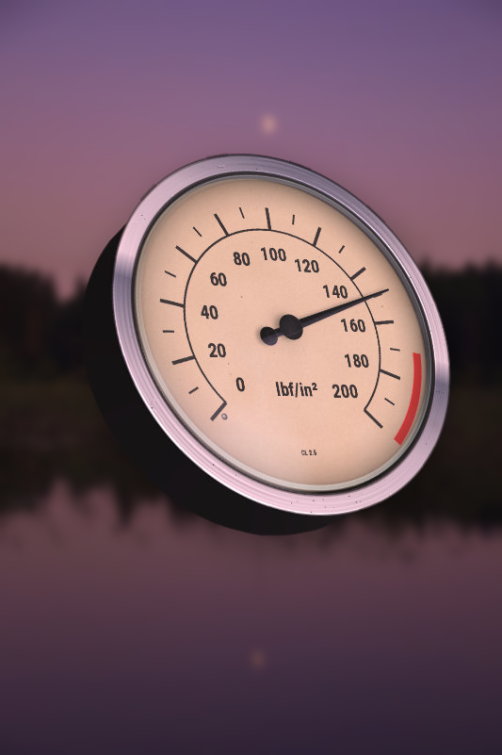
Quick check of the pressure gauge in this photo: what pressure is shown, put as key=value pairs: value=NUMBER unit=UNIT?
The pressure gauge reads value=150 unit=psi
